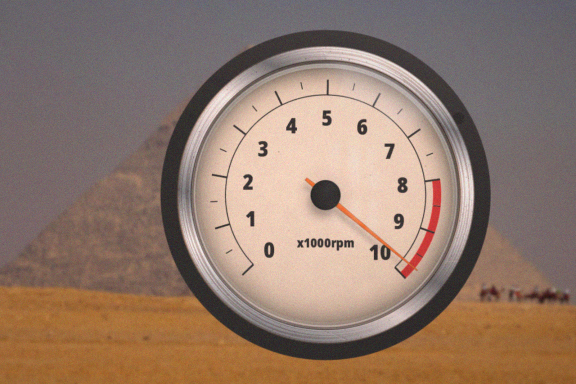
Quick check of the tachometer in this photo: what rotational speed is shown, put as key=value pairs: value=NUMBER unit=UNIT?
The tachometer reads value=9750 unit=rpm
